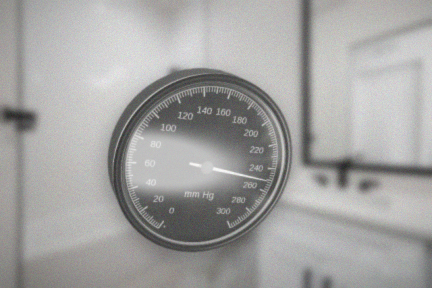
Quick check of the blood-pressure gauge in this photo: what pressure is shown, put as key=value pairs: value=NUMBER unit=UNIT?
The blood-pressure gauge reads value=250 unit=mmHg
